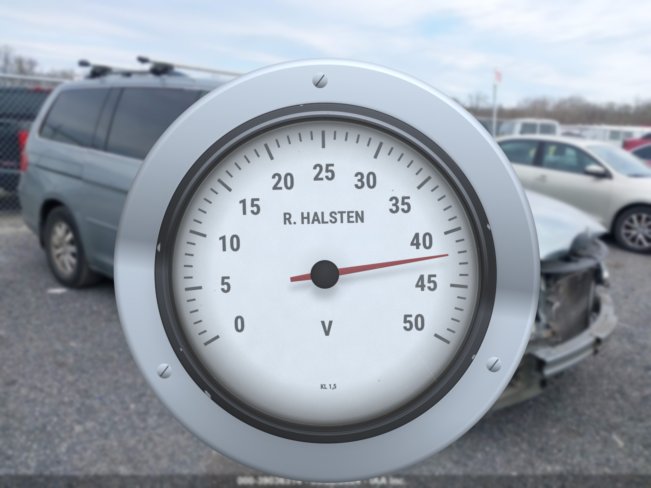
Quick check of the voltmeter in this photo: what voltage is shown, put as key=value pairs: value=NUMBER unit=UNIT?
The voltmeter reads value=42 unit=V
